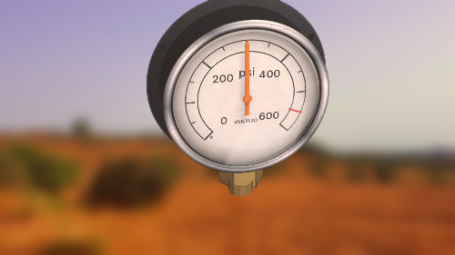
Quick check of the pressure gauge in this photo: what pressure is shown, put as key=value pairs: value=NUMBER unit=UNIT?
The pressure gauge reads value=300 unit=psi
